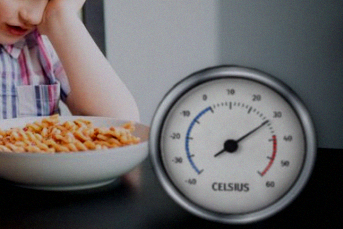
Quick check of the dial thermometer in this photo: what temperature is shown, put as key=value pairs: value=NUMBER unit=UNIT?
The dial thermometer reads value=30 unit=°C
